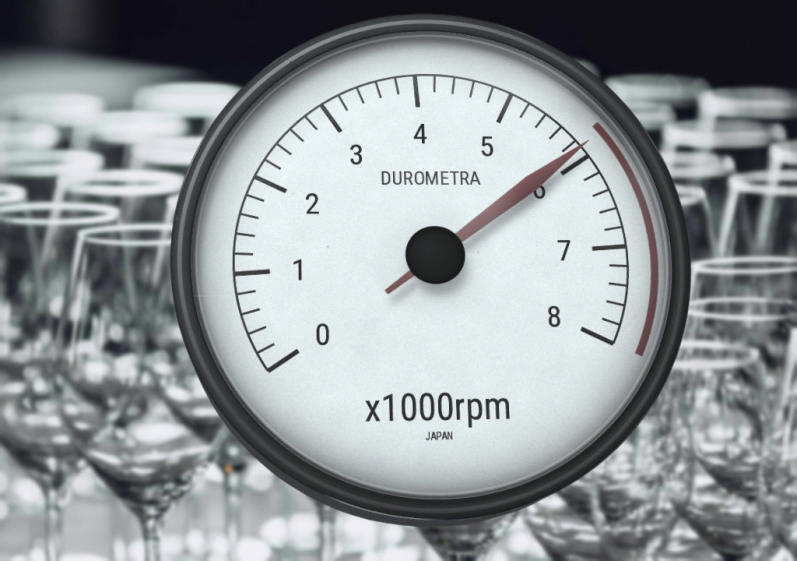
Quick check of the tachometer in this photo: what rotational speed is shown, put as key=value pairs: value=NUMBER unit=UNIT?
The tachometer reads value=5900 unit=rpm
